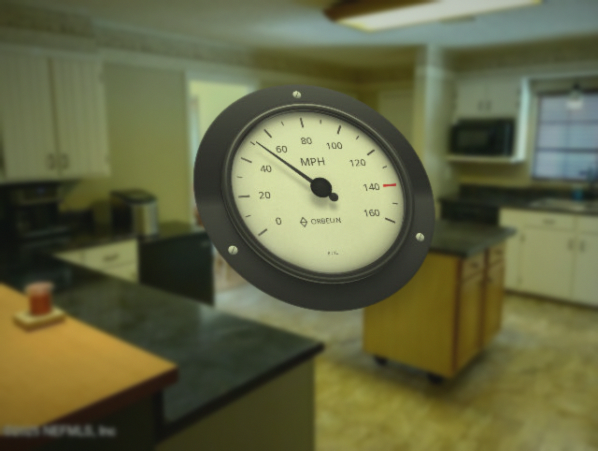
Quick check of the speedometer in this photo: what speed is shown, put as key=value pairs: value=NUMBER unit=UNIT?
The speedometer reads value=50 unit=mph
